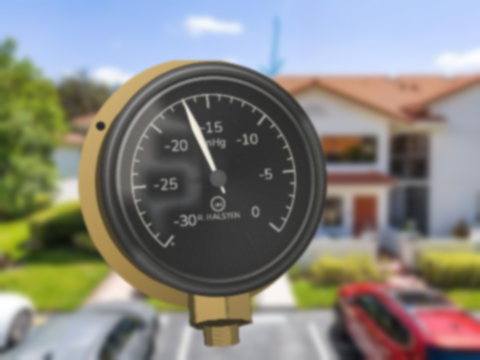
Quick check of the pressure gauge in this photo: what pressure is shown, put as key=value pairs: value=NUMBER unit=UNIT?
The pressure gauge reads value=-17 unit=inHg
